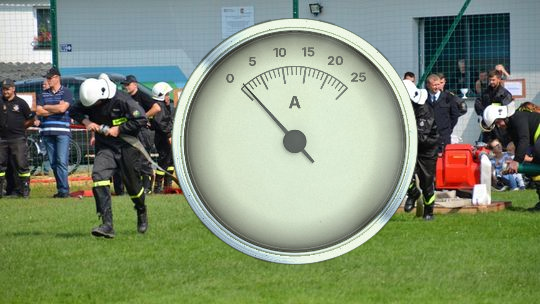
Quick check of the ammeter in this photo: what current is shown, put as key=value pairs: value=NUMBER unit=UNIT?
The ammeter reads value=1 unit=A
